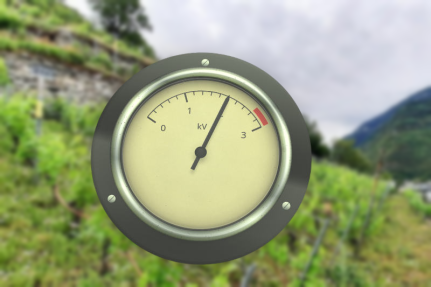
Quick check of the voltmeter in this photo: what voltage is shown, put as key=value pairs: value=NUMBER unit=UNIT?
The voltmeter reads value=2 unit=kV
